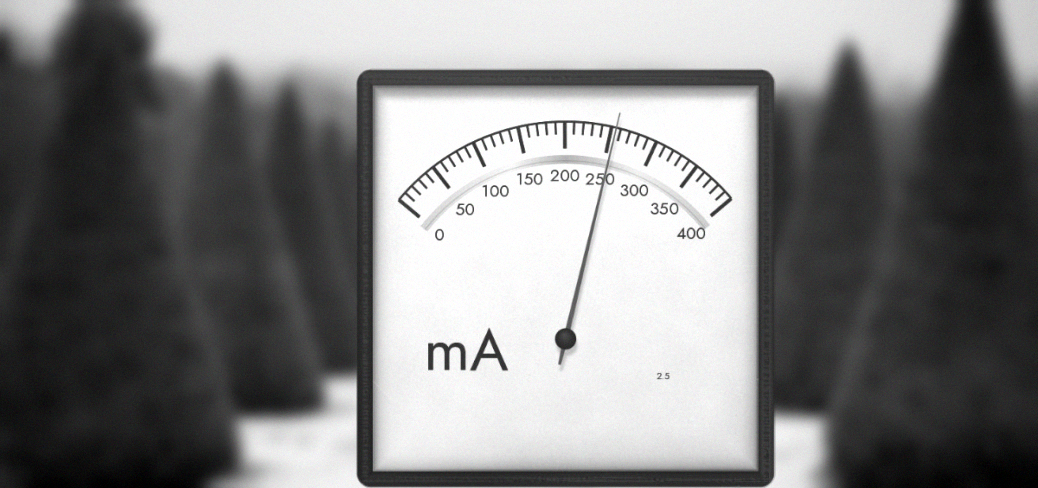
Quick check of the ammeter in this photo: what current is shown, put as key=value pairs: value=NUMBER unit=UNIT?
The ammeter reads value=255 unit=mA
